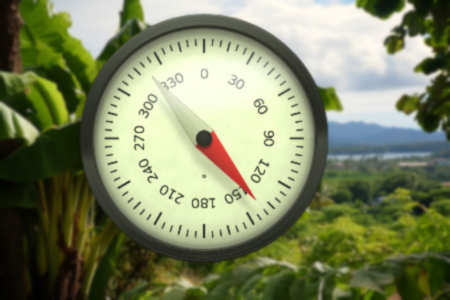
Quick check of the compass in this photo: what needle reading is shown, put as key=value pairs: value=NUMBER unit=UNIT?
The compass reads value=140 unit=°
